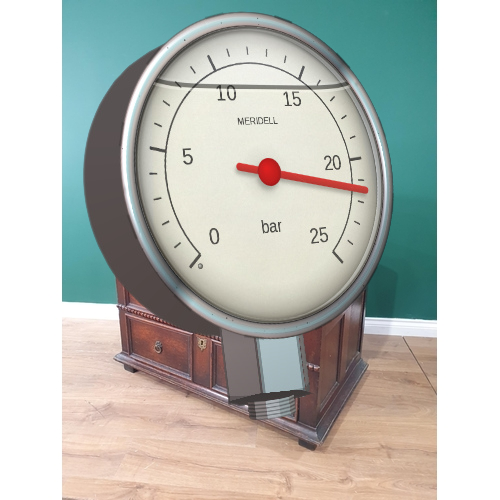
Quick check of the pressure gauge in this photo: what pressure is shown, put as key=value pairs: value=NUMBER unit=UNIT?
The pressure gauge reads value=21.5 unit=bar
